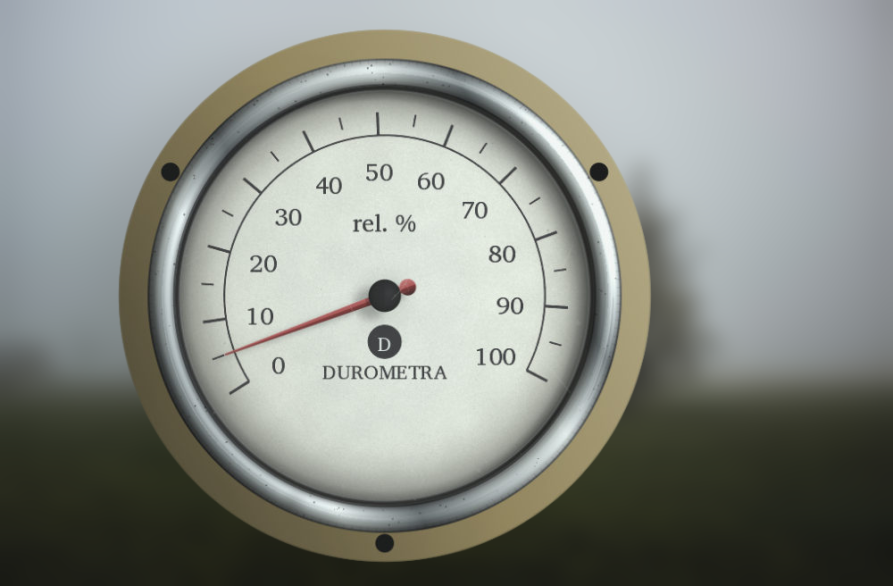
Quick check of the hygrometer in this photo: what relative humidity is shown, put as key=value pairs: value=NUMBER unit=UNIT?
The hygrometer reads value=5 unit=%
